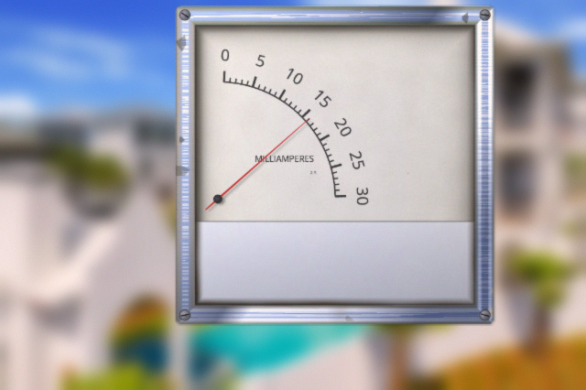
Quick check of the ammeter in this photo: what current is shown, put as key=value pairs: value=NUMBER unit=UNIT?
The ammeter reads value=16 unit=mA
